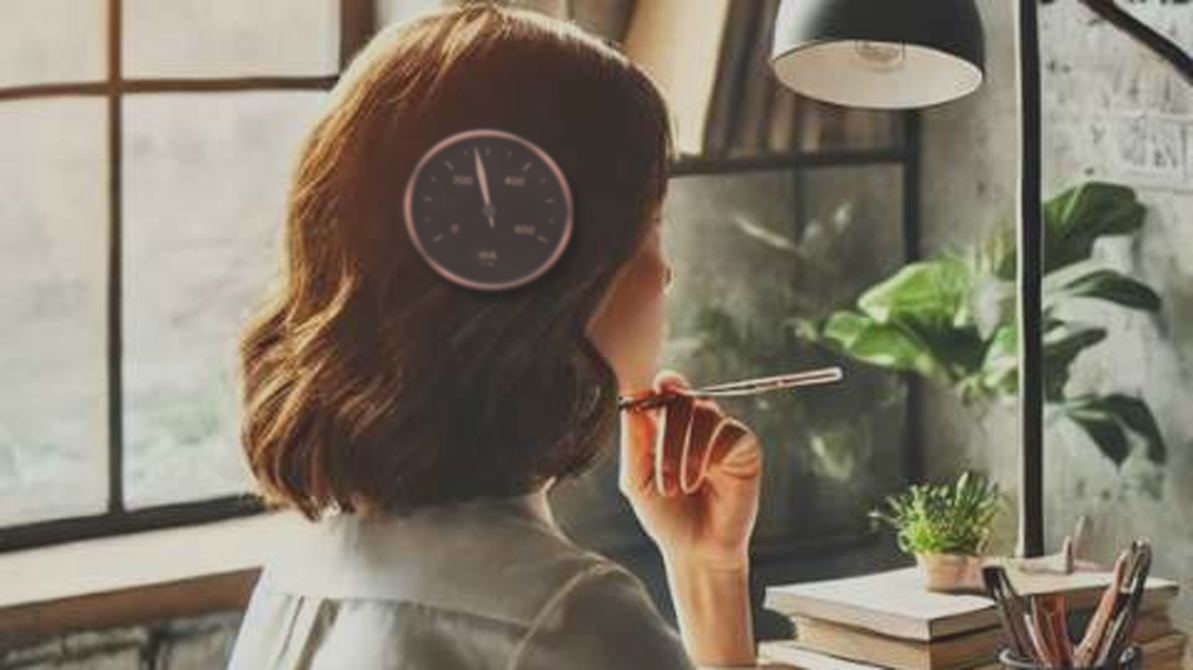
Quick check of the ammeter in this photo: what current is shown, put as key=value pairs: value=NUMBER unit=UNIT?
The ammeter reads value=275 unit=mA
